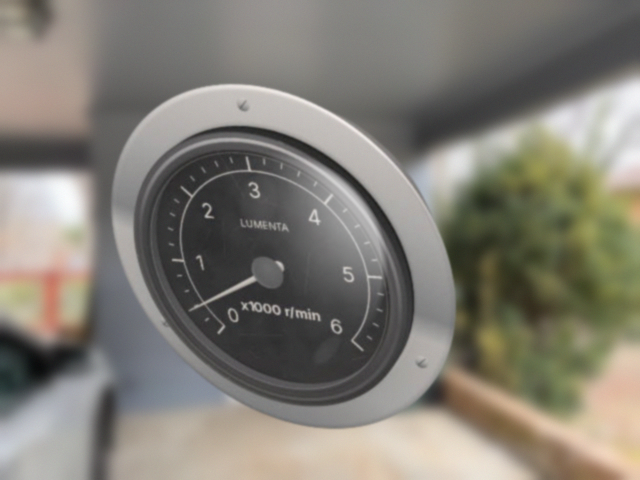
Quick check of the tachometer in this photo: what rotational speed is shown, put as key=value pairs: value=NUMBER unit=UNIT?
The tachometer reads value=400 unit=rpm
